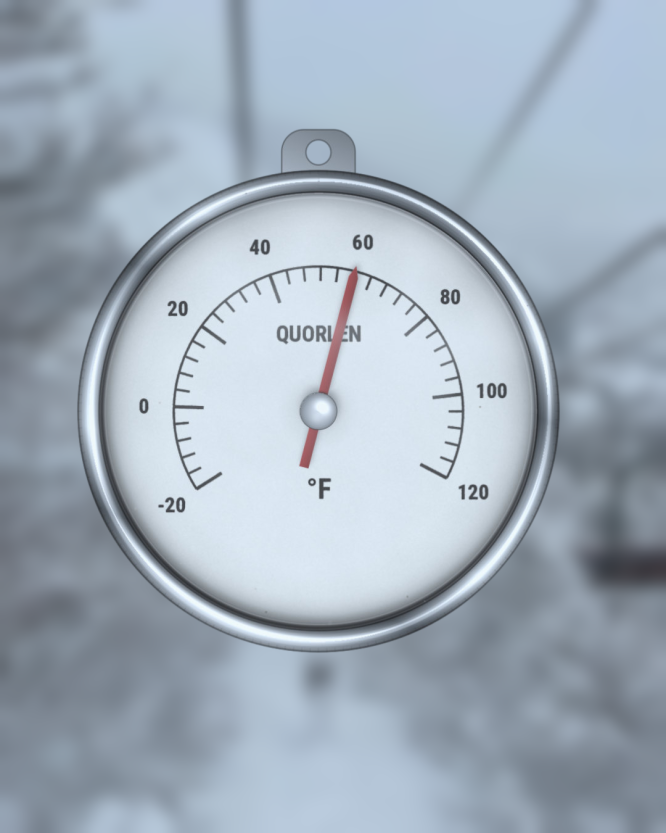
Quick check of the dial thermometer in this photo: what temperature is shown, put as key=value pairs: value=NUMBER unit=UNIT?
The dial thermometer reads value=60 unit=°F
